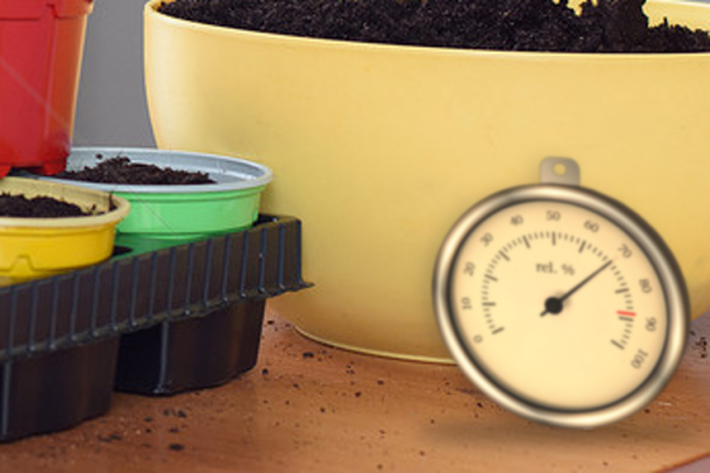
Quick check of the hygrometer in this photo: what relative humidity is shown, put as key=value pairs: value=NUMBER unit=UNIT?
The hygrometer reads value=70 unit=%
